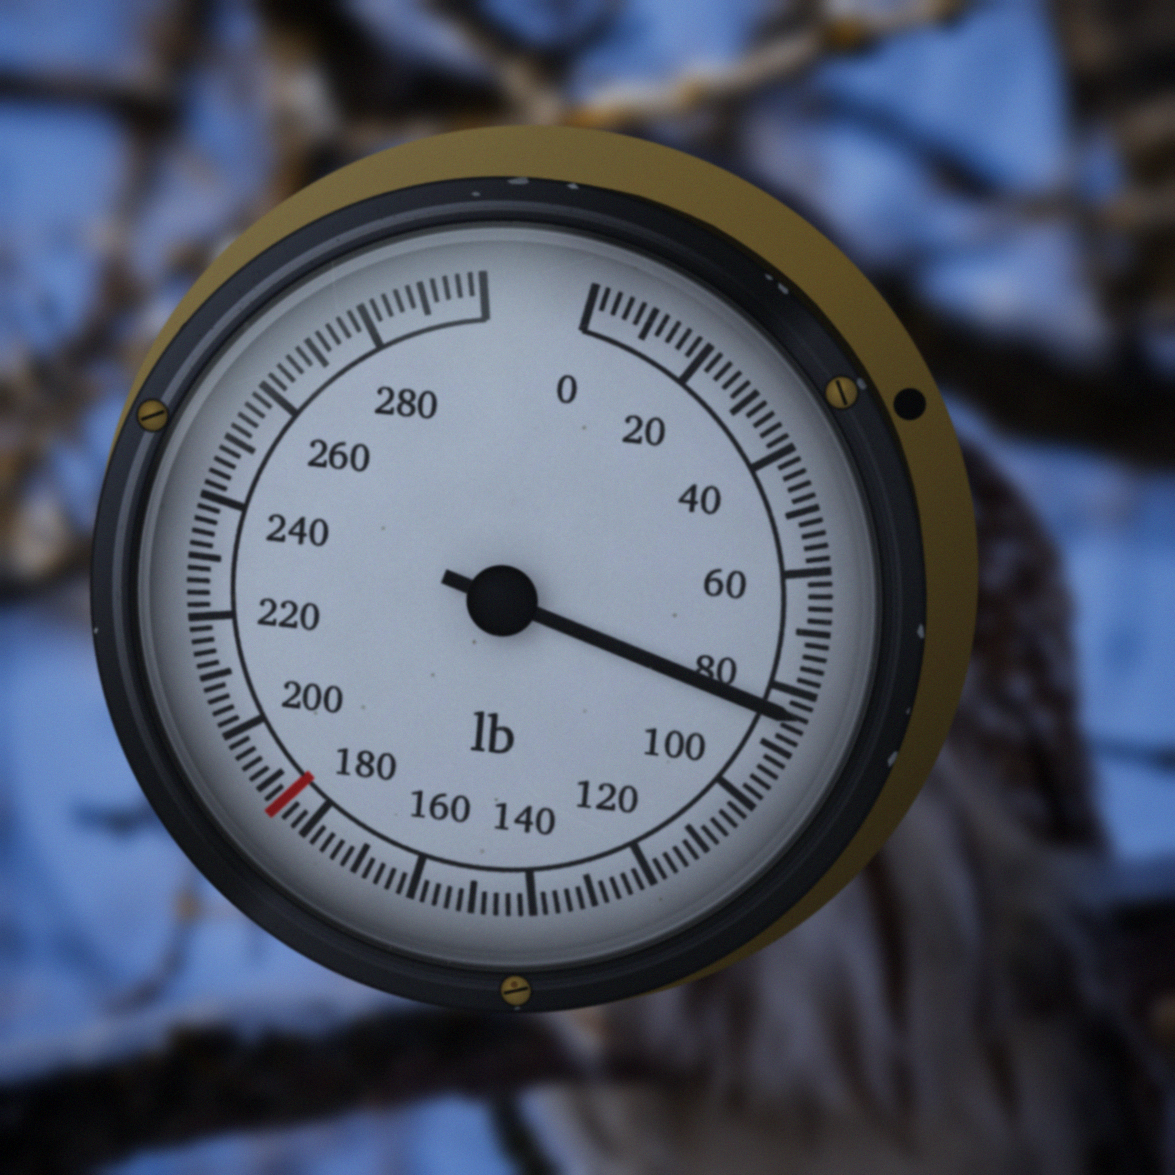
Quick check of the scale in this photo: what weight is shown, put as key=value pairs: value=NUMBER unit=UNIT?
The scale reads value=84 unit=lb
